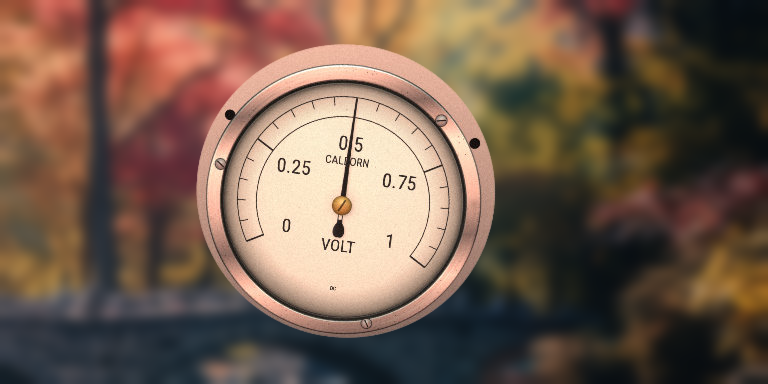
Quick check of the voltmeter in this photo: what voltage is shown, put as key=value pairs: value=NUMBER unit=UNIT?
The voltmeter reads value=0.5 unit=V
